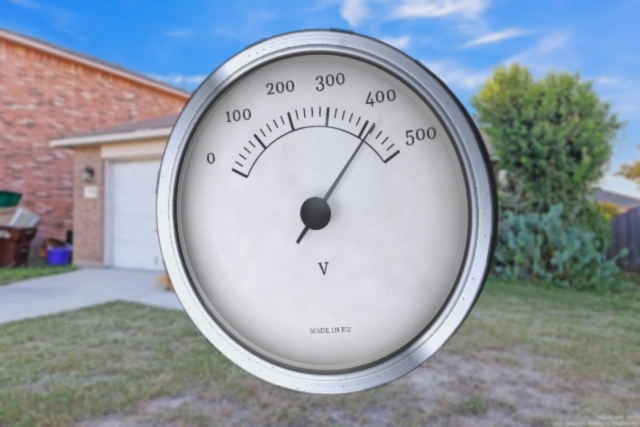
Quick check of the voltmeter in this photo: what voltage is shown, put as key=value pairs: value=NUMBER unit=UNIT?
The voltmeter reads value=420 unit=V
